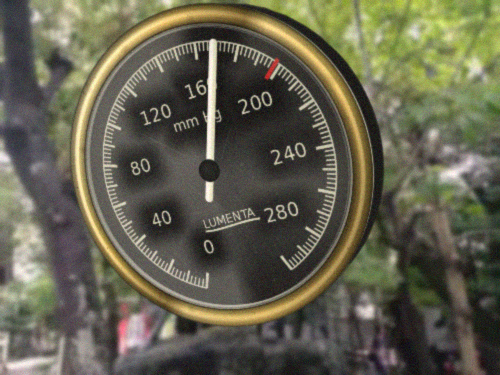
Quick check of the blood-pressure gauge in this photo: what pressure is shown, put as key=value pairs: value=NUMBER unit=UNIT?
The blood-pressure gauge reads value=170 unit=mmHg
